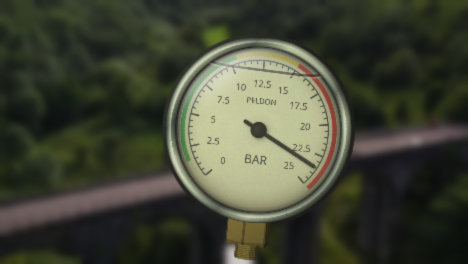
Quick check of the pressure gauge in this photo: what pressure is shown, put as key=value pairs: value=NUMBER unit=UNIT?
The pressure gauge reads value=23.5 unit=bar
